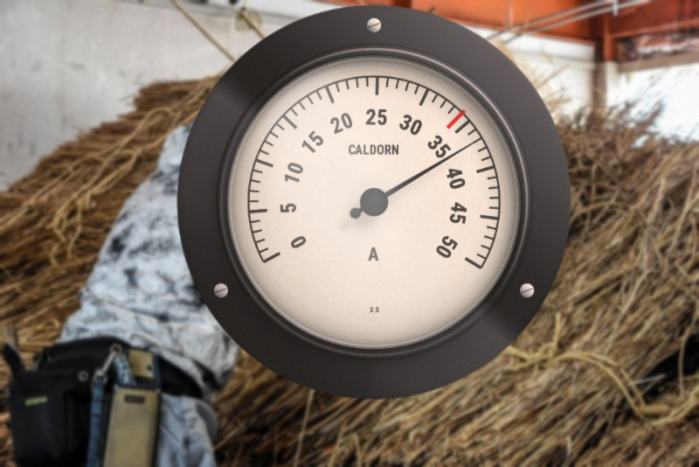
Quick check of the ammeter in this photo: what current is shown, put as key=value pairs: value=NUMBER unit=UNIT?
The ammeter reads value=37 unit=A
